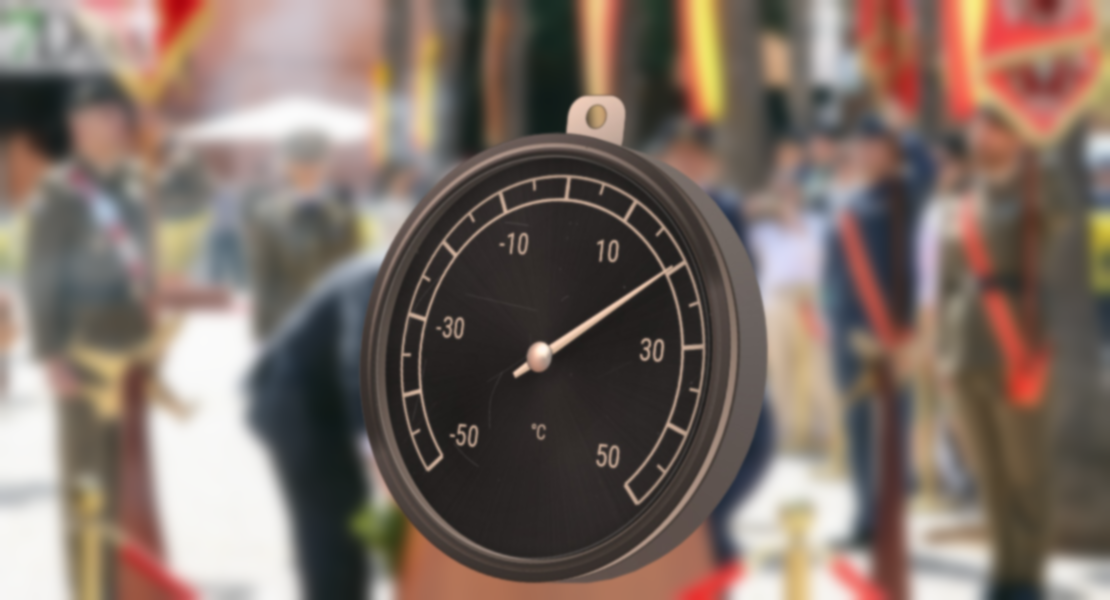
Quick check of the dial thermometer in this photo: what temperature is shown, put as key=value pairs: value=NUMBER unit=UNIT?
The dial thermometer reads value=20 unit=°C
